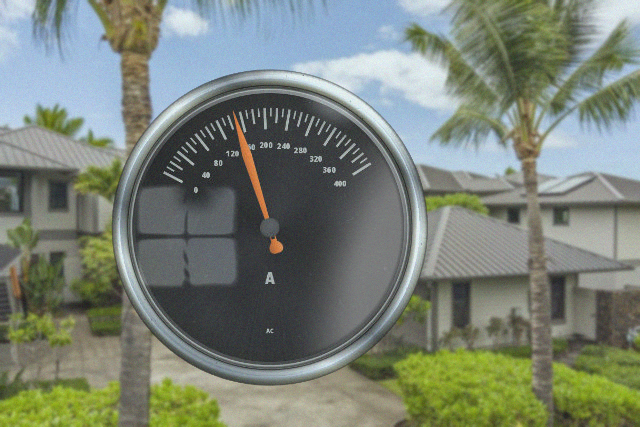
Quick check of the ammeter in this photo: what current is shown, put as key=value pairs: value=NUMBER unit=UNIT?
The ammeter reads value=150 unit=A
